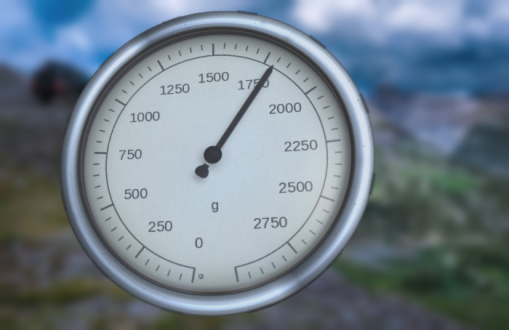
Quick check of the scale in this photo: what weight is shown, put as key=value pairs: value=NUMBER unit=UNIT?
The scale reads value=1800 unit=g
